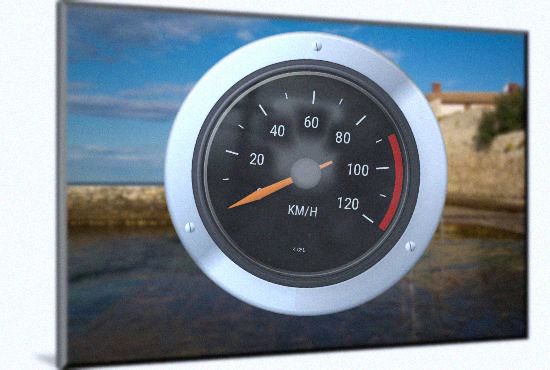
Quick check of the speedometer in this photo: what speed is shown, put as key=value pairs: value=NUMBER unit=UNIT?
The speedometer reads value=0 unit=km/h
